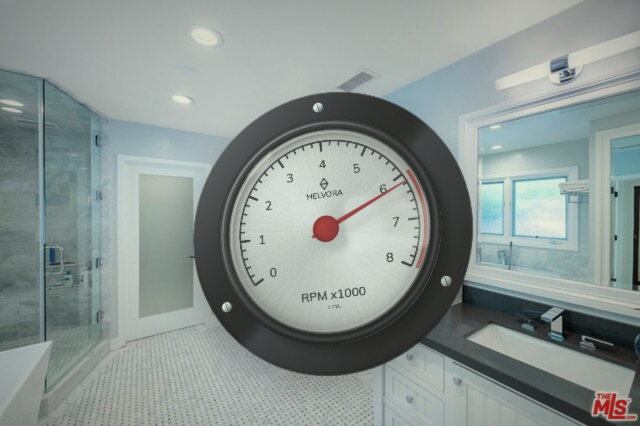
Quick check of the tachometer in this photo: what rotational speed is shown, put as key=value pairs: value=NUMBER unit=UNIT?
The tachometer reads value=6200 unit=rpm
